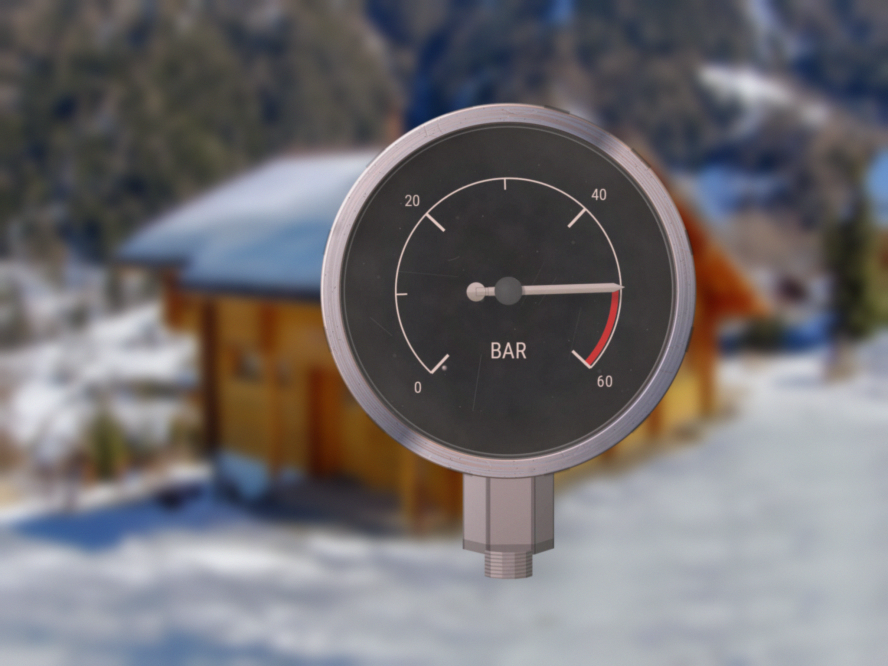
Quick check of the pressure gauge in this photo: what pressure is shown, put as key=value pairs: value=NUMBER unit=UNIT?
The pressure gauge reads value=50 unit=bar
